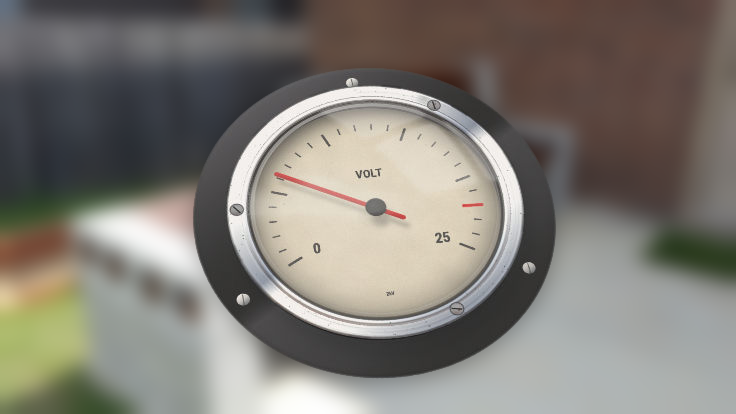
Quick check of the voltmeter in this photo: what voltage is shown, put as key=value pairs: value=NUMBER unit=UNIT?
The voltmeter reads value=6 unit=V
